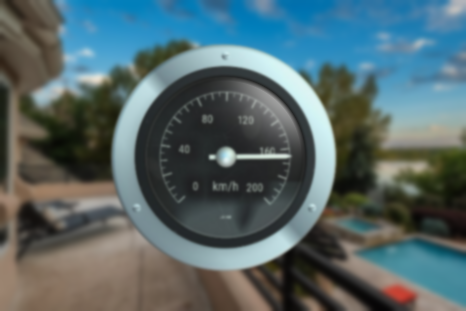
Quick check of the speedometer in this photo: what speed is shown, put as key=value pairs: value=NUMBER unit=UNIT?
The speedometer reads value=165 unit=km/h
